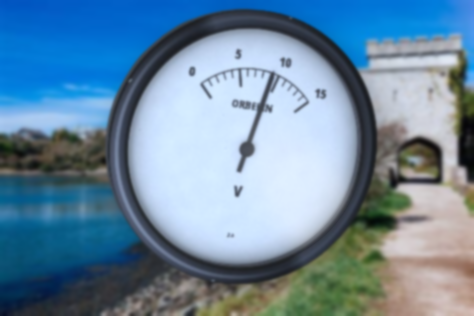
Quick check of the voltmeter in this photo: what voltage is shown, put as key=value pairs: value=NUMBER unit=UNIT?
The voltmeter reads value=9 unit=V
